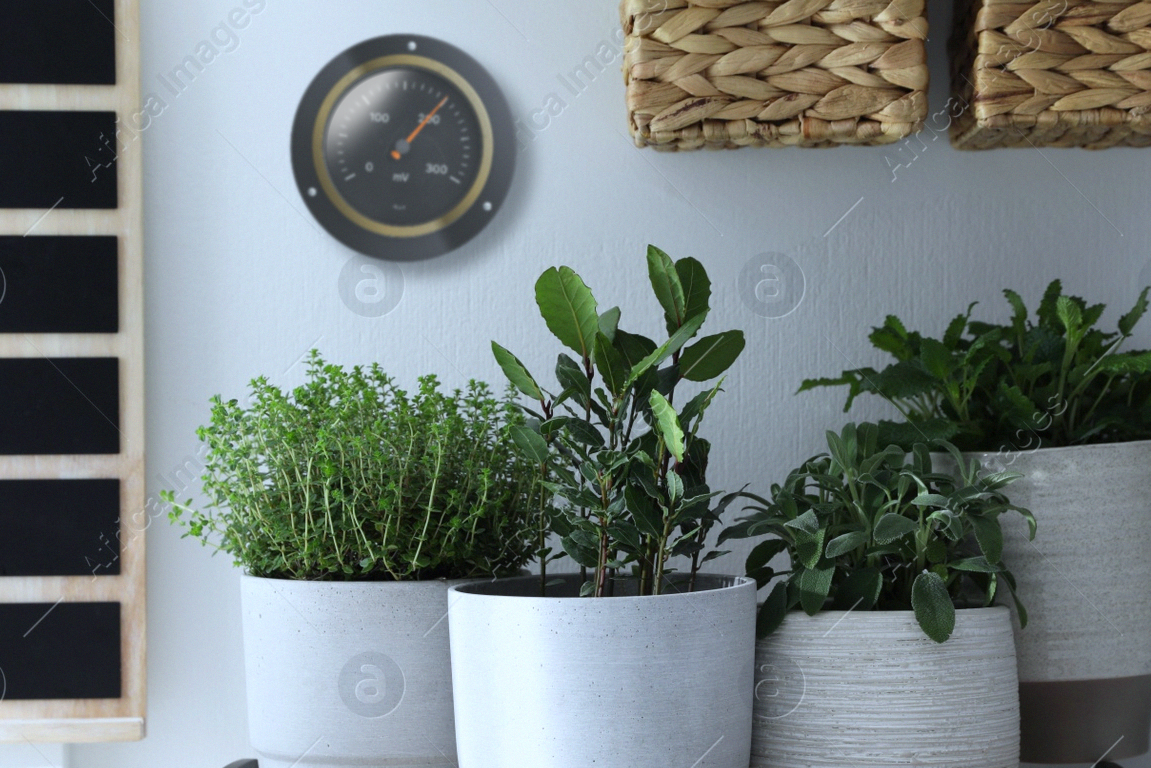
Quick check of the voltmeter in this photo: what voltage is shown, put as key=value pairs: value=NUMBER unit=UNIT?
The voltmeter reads value=200 unit=mV
